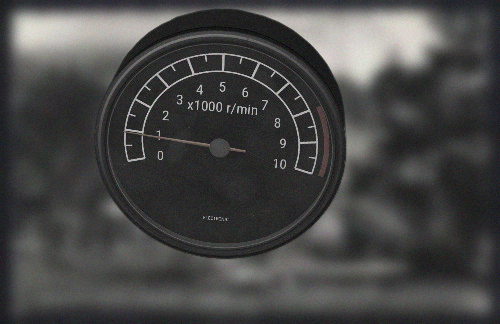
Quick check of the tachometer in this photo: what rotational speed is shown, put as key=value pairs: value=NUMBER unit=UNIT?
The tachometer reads value=1000 unit=rpm
